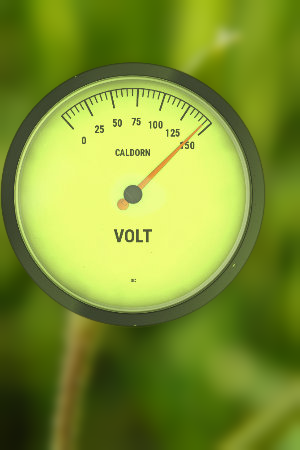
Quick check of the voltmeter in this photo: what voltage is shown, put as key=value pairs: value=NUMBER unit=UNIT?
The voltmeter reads value=145 unit=V
